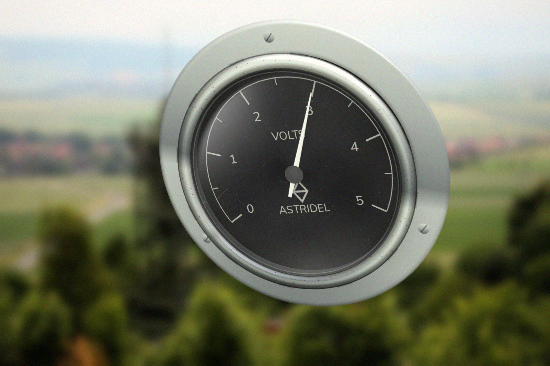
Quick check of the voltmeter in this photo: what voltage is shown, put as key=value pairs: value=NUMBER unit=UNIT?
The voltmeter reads value=3 unit=V
